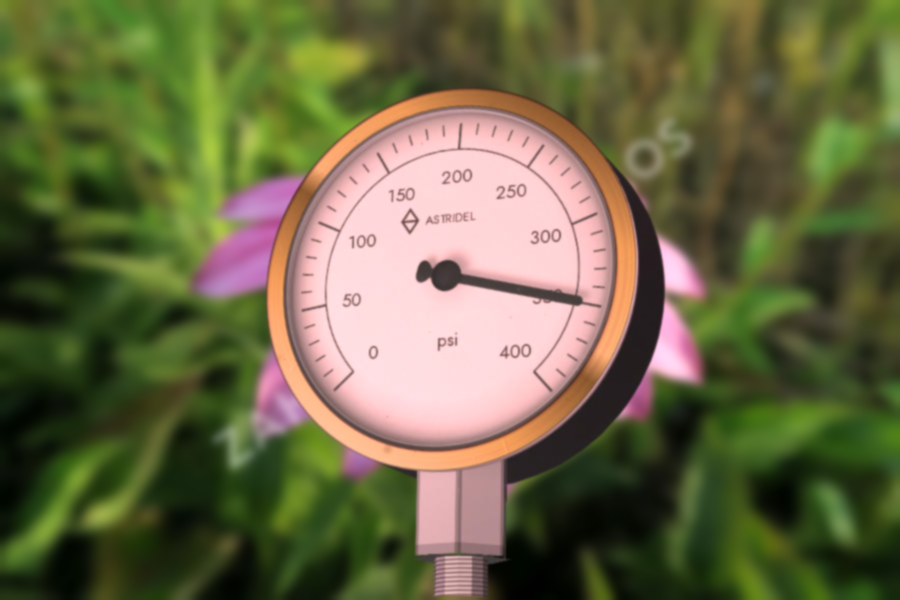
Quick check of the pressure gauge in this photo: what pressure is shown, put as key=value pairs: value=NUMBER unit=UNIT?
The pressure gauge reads value=350 unit=psi
